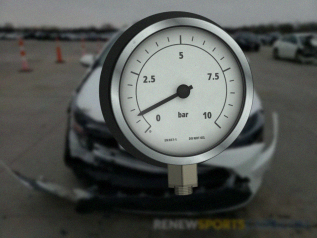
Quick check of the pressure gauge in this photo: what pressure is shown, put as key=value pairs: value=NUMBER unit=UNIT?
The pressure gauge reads value=0.75 unit=bar
